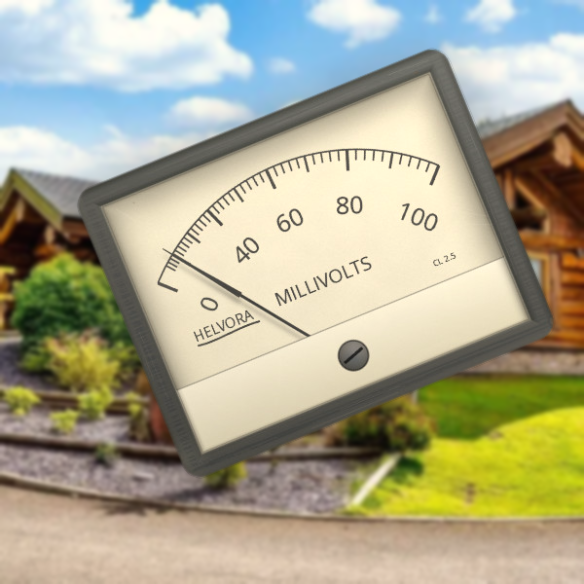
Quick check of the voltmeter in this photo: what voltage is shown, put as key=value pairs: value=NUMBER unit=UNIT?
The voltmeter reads value=20 unit=mV
